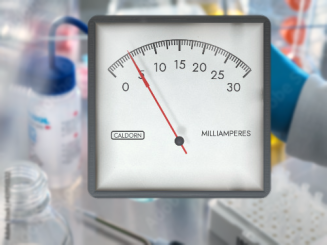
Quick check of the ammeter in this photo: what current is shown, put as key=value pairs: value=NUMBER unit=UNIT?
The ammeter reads value=5 unit=mA
